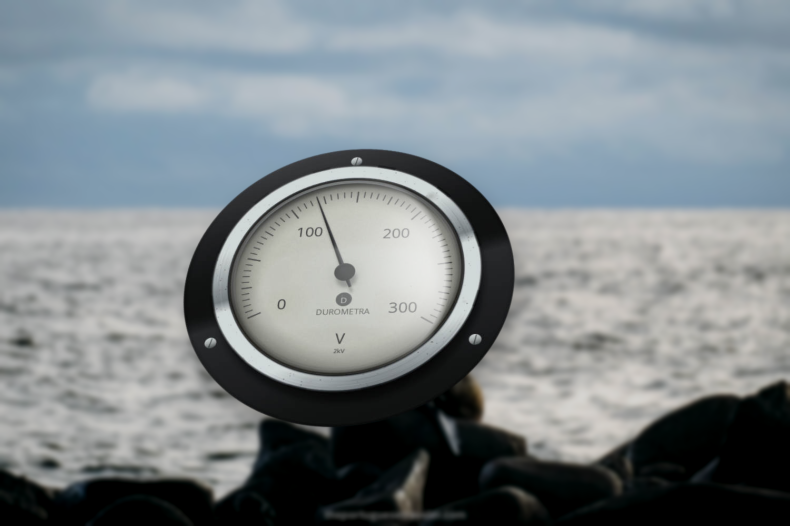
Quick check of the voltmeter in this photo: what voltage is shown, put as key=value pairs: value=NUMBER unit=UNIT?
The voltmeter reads value=120 unit=V
